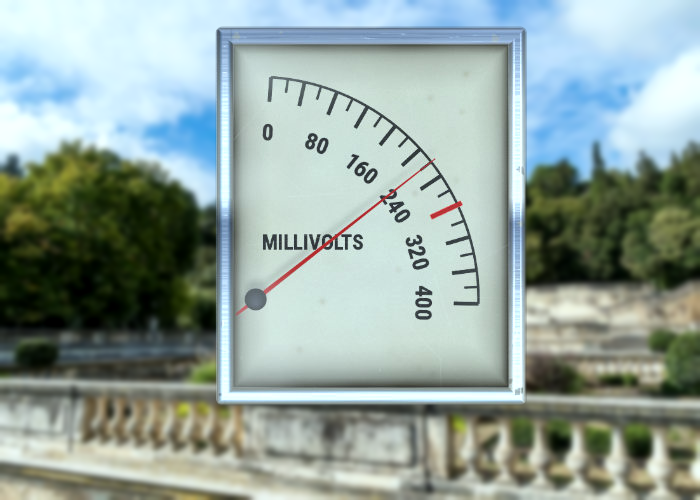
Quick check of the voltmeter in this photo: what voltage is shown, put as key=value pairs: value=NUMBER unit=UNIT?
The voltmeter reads value=220 unit=mV
